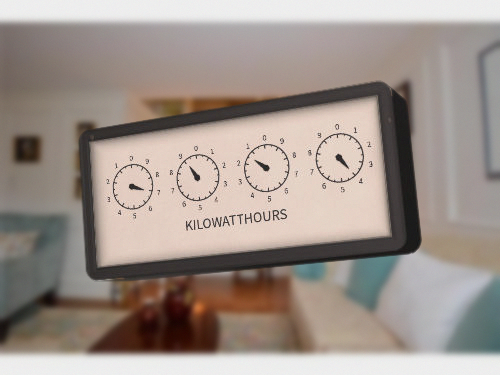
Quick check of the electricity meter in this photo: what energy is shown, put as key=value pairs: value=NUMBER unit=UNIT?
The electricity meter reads value=6914 unit=kWh
